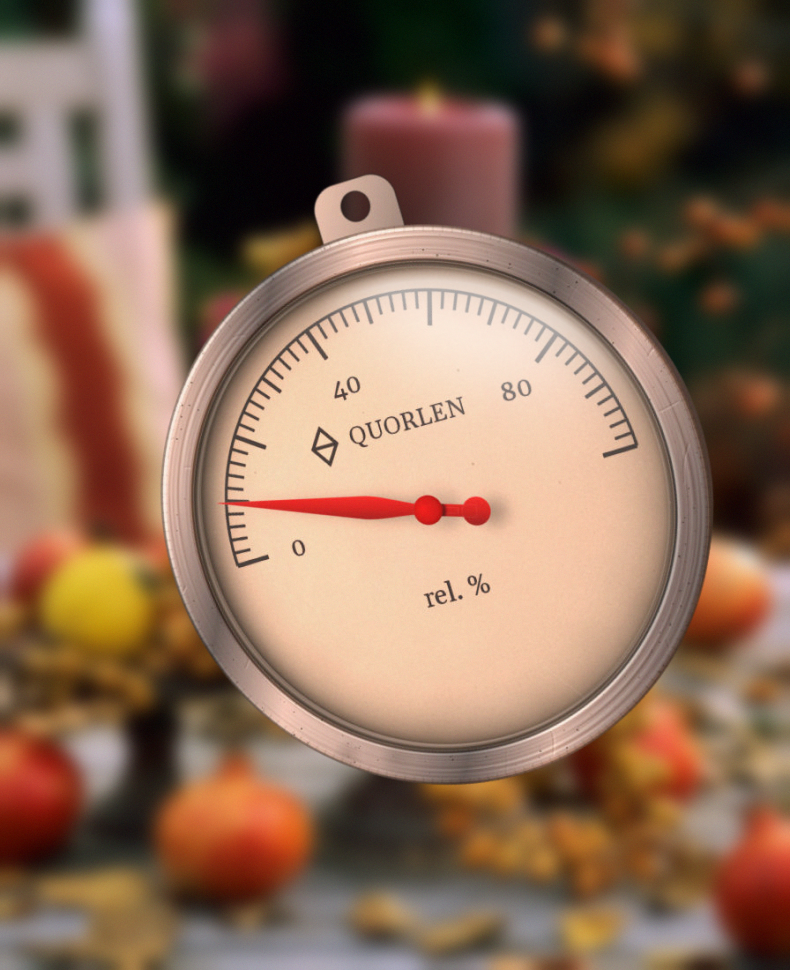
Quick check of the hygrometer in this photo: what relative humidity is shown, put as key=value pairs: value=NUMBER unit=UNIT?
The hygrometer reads value=10 unit=%
